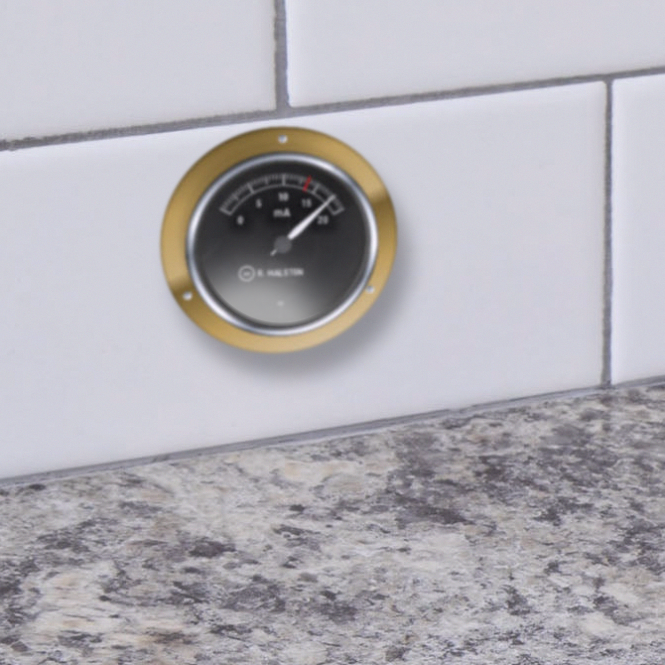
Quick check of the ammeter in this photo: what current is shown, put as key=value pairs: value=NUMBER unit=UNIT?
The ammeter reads value=17.5 unit=mA
